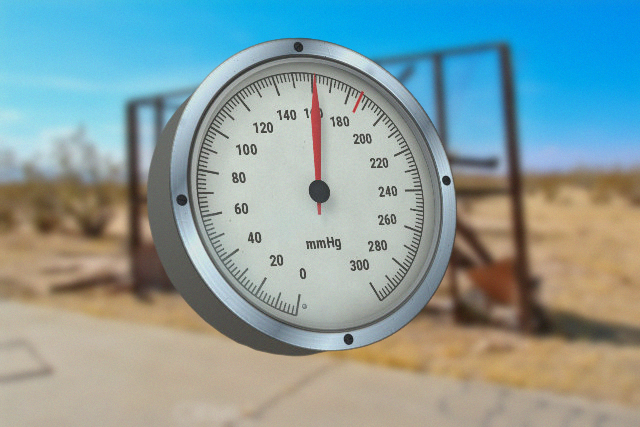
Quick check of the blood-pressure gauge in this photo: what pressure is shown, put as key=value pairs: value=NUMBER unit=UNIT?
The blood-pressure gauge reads value=160 unit=mmHg
